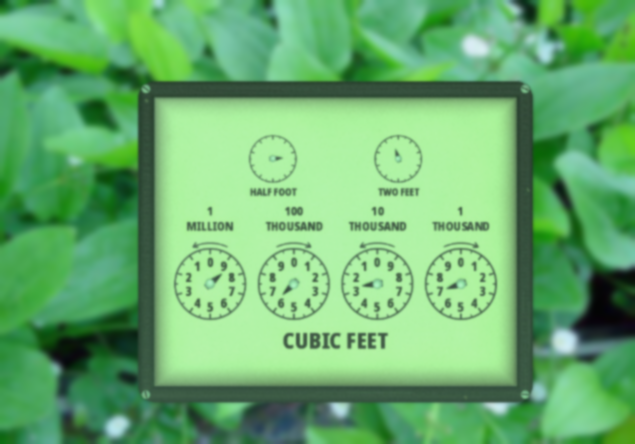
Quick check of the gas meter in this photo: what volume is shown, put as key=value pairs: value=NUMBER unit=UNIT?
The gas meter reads value=862700 unit=ft³
